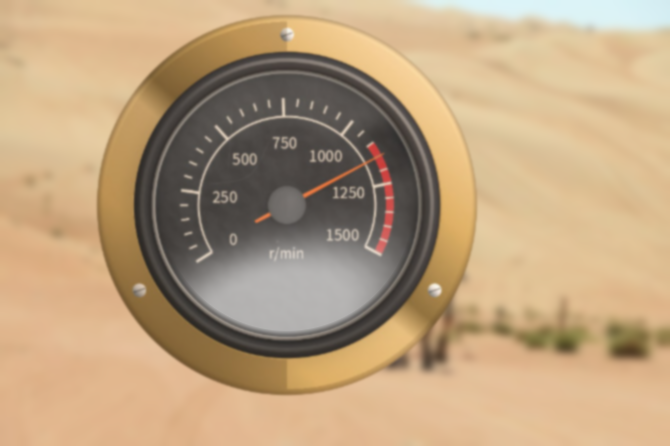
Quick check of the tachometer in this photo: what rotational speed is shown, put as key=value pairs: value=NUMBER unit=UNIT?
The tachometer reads value=1150 unit=rpm
